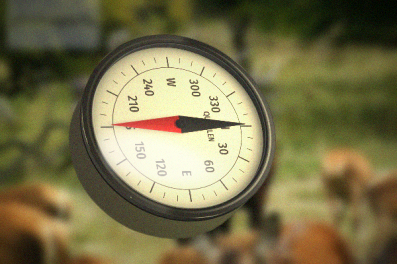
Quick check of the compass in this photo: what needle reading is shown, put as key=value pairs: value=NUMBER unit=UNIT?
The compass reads value=180 unit=°
